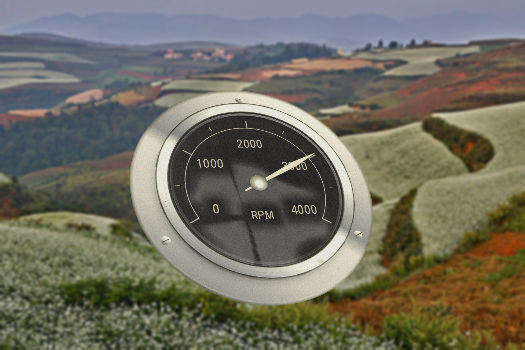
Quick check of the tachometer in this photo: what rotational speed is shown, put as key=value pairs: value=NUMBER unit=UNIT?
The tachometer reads value=3000 unit=rpm
